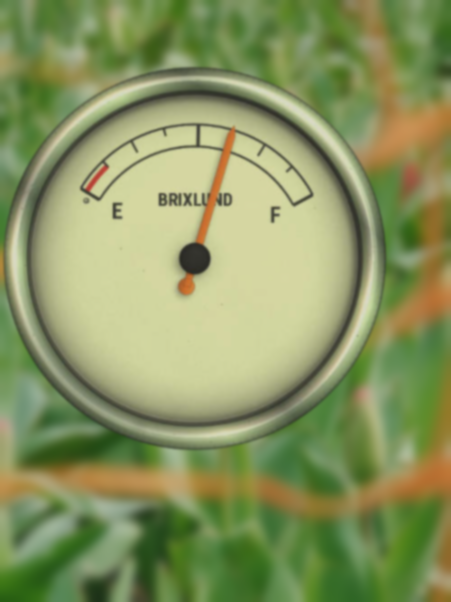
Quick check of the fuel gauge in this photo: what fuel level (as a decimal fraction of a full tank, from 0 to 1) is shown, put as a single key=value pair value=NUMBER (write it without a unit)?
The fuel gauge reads value=0.625
